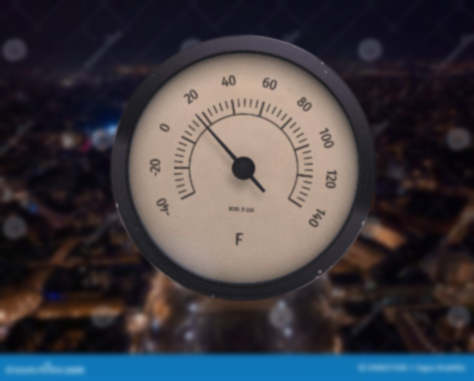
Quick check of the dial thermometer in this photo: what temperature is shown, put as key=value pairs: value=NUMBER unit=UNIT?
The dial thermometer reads value=16 unit=°F
